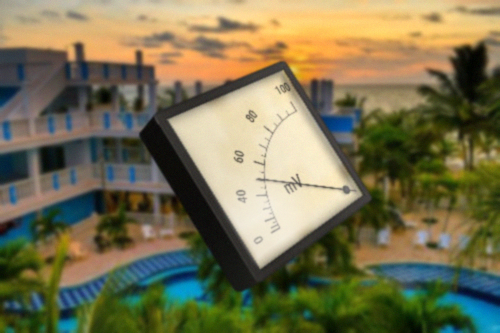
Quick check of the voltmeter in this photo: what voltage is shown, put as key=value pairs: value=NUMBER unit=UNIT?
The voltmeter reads value=50 unit=mV
